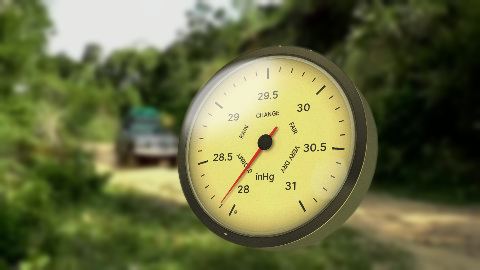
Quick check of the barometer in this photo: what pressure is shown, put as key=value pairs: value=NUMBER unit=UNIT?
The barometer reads value=28.1 unit=inHg
